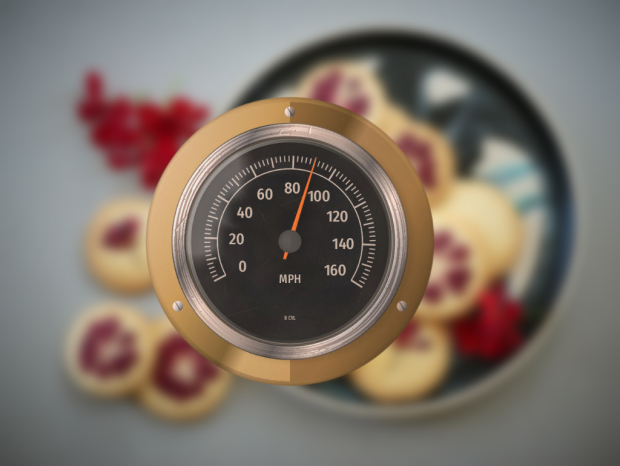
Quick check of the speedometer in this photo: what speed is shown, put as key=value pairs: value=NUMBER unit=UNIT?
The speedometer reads value=90 unit=mph
